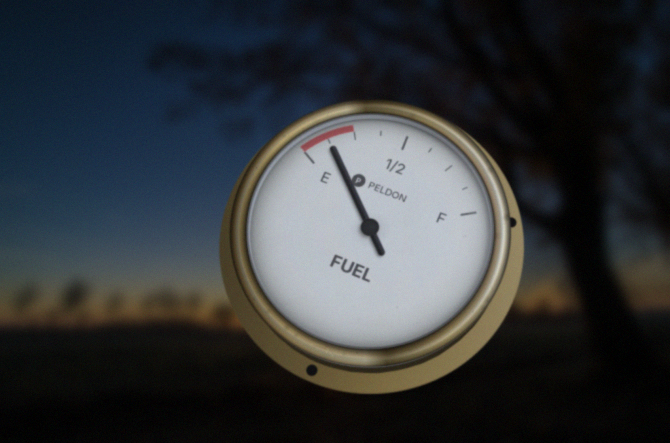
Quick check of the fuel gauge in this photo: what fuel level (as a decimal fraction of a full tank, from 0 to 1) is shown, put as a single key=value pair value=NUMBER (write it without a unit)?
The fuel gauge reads value=0.125
